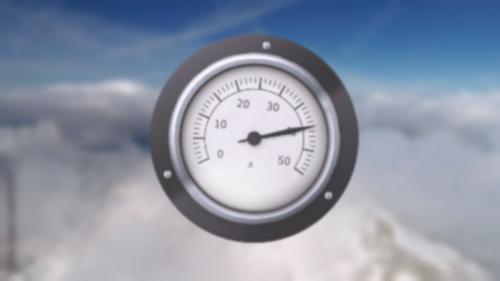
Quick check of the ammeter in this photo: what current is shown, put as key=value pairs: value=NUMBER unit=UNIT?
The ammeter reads value=40 unit=A
